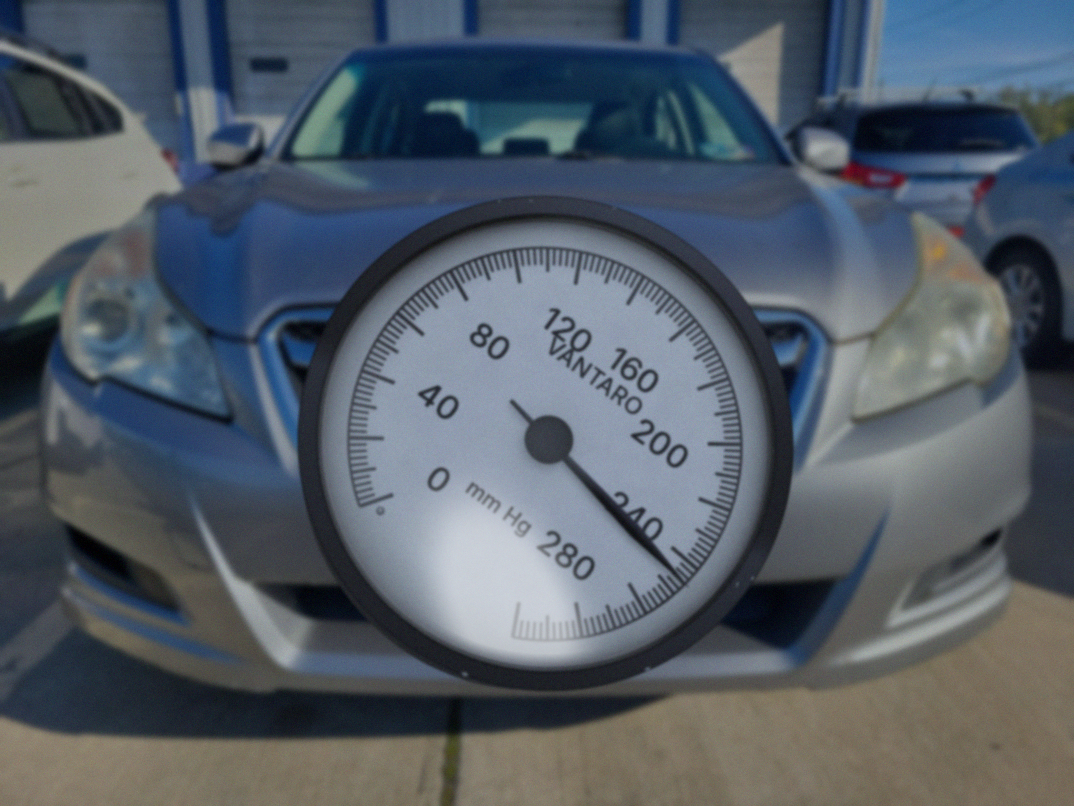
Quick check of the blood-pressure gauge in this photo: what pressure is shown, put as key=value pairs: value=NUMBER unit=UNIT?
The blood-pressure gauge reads value=246 unit=mmHg
